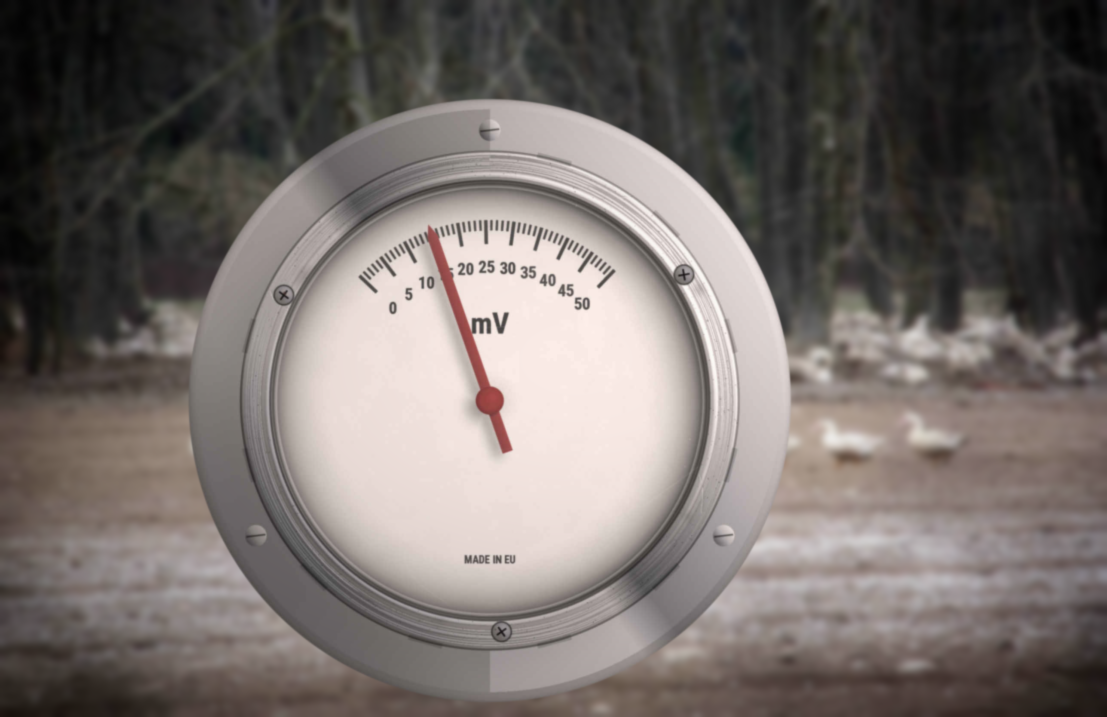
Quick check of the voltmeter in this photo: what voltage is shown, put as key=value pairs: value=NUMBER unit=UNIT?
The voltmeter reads value=15 unit=mV
